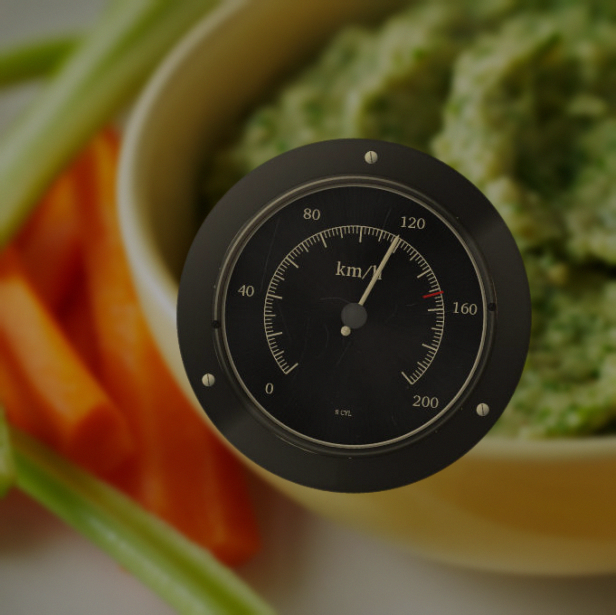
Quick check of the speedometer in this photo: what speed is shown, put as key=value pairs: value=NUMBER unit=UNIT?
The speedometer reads value=118 unit=km/h
